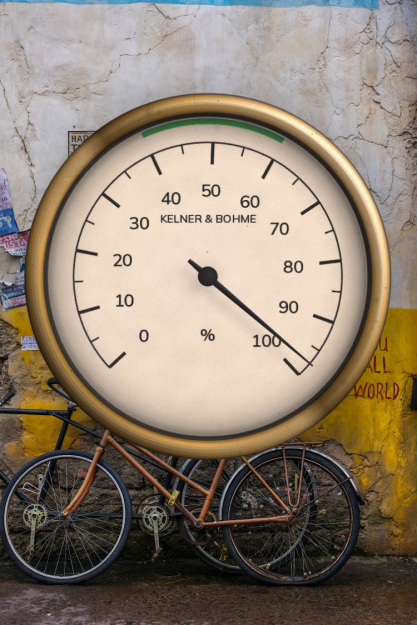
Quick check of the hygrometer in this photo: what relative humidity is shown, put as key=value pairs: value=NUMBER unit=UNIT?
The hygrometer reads value=97.5 unit=%
